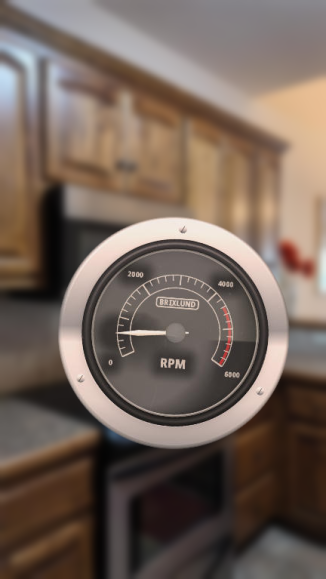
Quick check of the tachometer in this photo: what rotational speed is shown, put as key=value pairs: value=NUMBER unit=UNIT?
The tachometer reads value=600 unit=rpm
